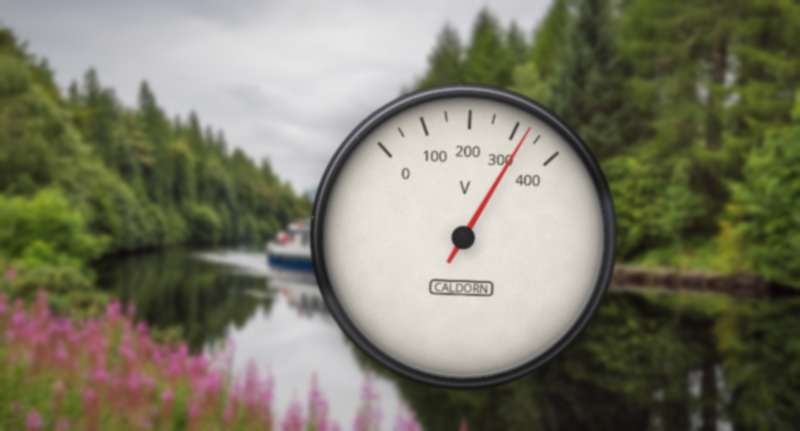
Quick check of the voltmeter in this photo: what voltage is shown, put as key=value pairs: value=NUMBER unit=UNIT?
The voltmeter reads value=325 unit=V
